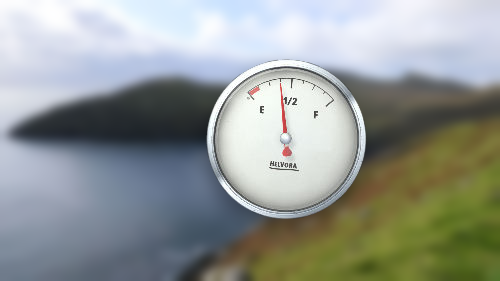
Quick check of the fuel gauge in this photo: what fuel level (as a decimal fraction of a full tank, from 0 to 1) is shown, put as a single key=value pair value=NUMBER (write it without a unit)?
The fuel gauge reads value=0.375
